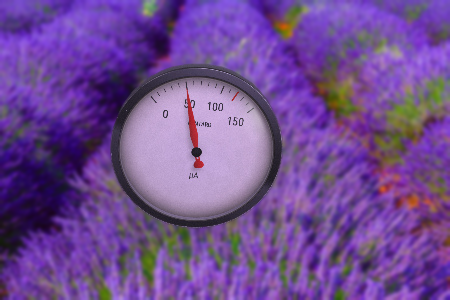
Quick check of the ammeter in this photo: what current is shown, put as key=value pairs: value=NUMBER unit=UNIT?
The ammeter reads value=50 unit=µA
